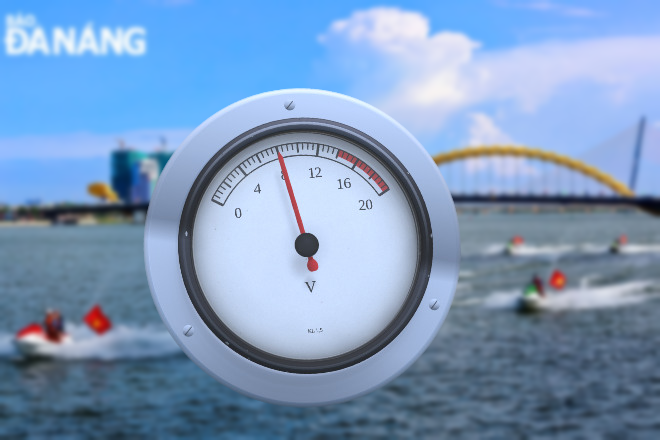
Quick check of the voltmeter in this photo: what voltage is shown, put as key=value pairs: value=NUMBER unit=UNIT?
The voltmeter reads value=8 unit=V
